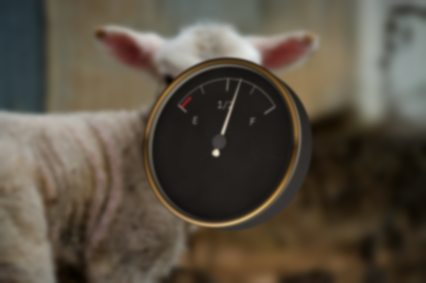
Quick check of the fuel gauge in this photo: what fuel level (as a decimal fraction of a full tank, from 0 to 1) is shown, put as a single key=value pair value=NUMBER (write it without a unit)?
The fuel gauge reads value=0.625
